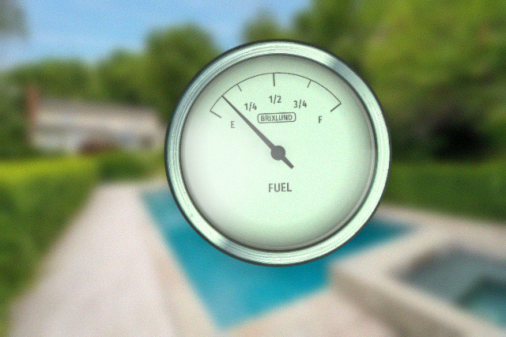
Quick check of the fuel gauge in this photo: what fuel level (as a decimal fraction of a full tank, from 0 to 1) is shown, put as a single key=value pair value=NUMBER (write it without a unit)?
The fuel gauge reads value=0.125
